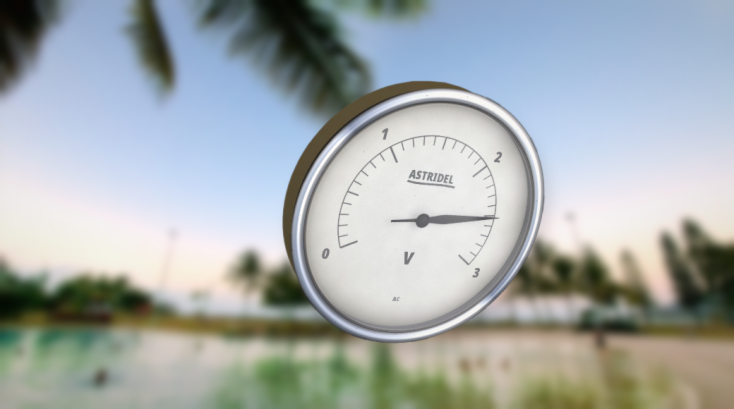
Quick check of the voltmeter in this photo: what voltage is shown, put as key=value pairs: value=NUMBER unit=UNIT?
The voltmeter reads value=2.5 unit=V
